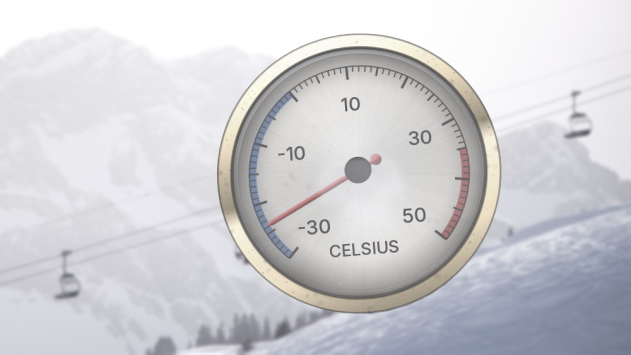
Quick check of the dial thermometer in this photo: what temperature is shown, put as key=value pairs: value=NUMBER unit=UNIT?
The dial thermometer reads value=-24 unit=°C
